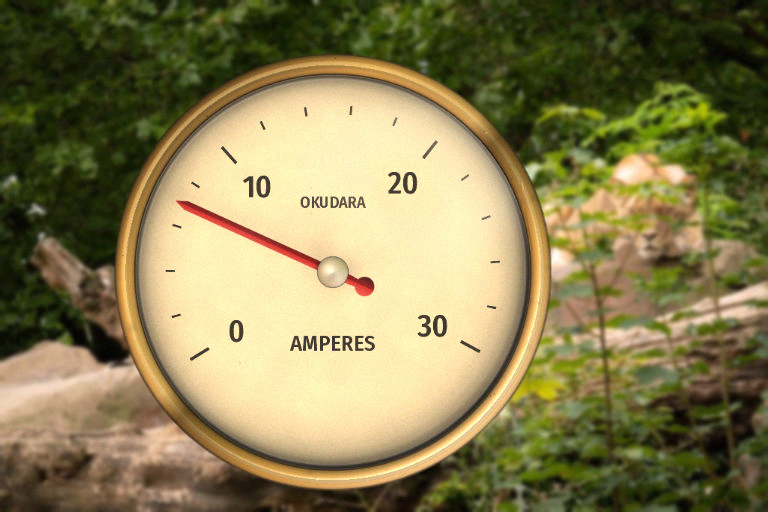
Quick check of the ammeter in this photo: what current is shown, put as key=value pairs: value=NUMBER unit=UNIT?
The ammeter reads value=7 unit=A
